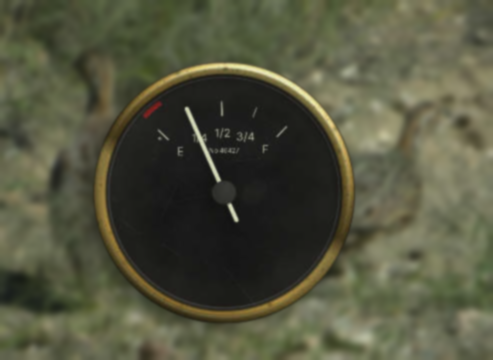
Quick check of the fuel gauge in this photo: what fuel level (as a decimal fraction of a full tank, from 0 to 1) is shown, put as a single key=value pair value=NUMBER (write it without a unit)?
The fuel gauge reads value=0.25
